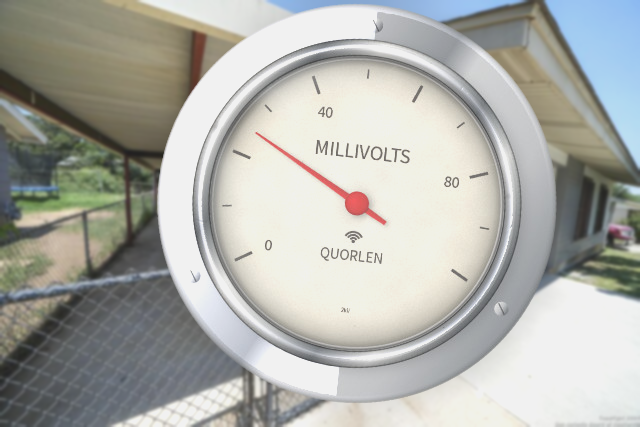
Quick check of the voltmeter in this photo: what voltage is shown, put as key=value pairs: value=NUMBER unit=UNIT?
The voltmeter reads value=25 unit=mV
